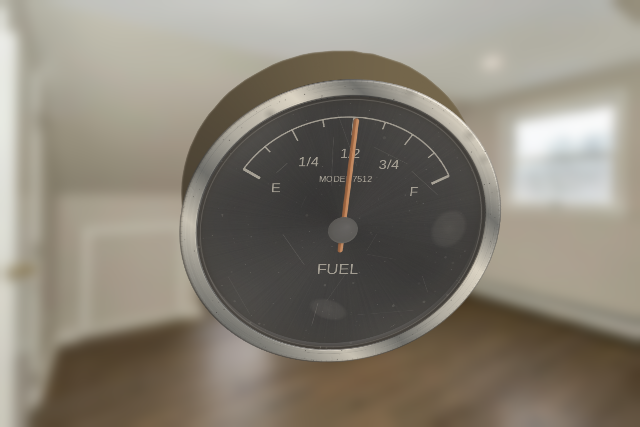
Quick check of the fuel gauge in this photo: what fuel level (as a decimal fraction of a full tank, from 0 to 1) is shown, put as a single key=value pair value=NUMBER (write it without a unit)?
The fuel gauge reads value=0.5
